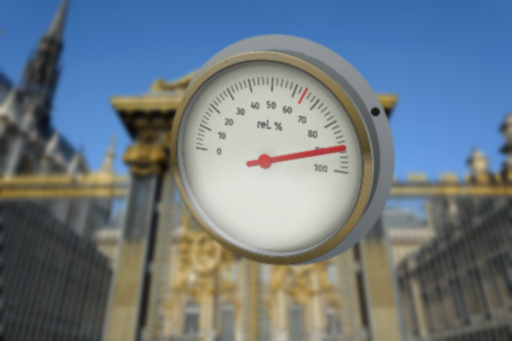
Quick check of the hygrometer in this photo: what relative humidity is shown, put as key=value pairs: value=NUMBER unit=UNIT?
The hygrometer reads value=90 unit=%
